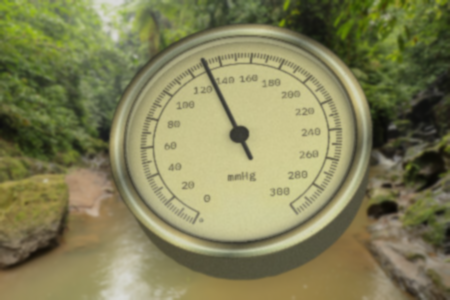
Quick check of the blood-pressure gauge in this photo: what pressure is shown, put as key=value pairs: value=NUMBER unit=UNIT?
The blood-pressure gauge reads value=130 unit=mmHg
